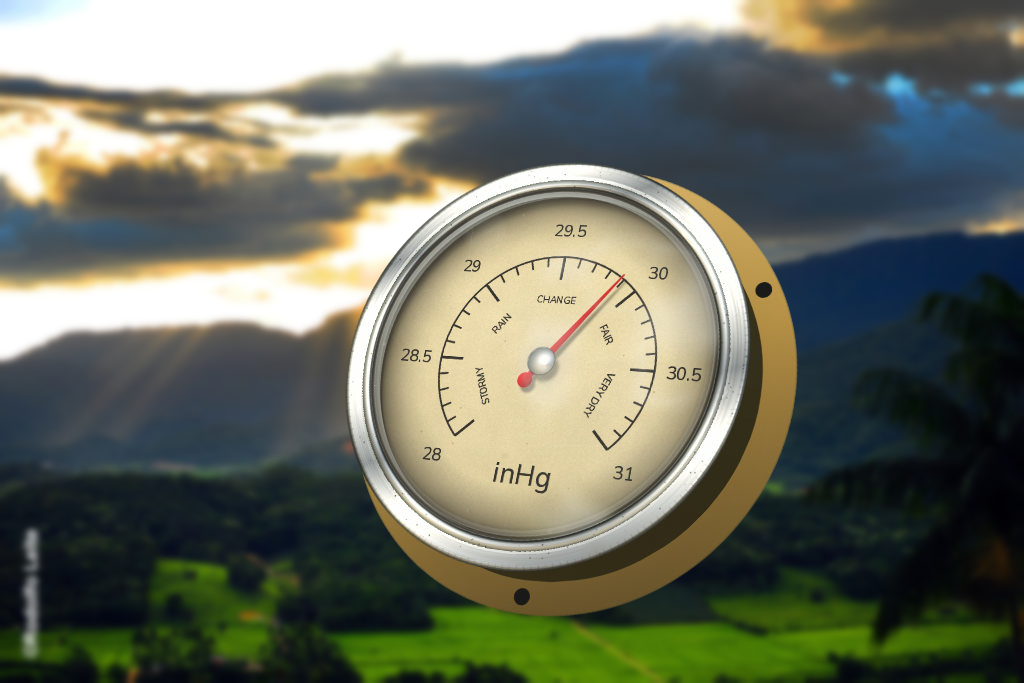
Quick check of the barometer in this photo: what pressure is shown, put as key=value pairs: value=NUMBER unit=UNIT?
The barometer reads value=29.9 unit=inHg
